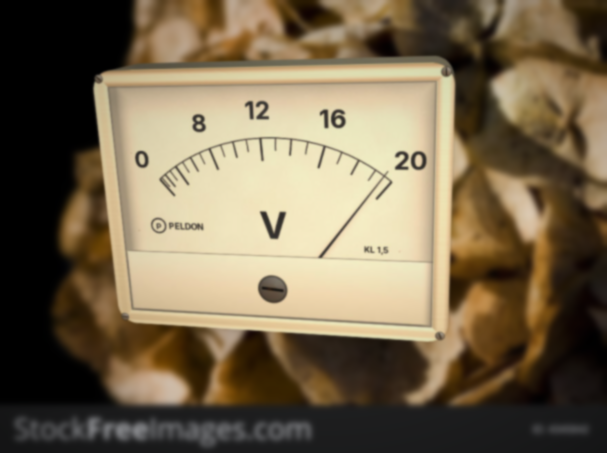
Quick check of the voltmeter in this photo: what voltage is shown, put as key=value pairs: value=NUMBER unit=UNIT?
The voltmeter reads value=19.5 unit=V
